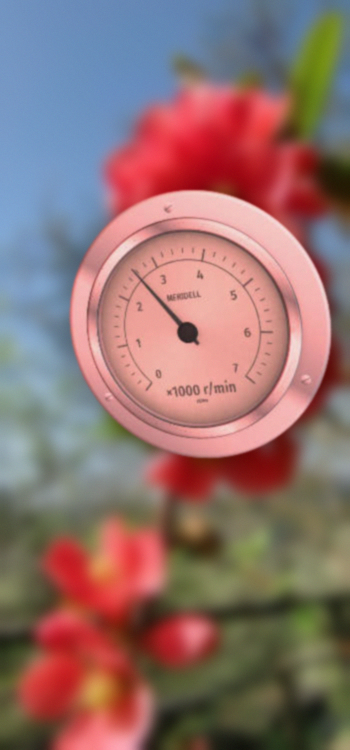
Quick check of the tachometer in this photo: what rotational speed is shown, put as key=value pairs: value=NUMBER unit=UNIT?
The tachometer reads value=2600 unit=rpm
